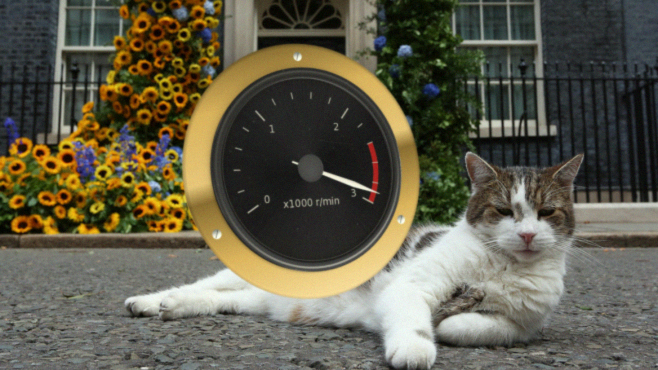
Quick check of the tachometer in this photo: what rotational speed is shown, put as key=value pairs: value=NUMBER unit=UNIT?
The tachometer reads value=2900 unit=rpm
